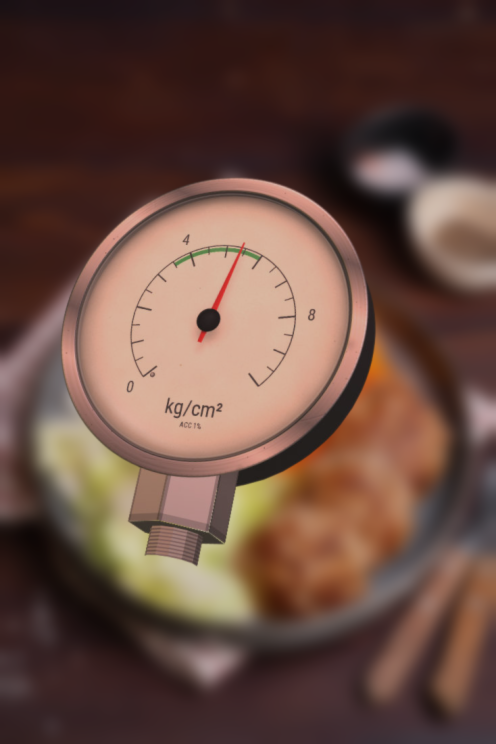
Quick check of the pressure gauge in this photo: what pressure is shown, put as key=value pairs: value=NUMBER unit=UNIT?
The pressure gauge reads value=5.5 unit=kg/cm²
